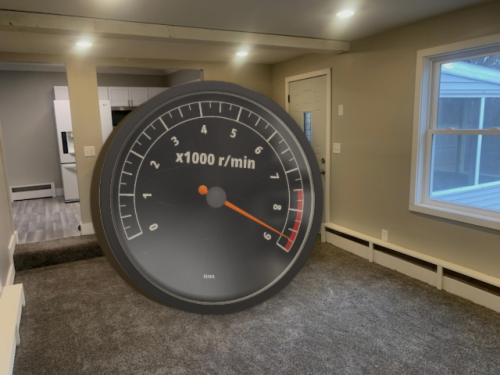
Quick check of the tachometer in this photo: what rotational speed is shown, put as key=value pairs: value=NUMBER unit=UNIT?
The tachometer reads value=8750 unit=rpm
